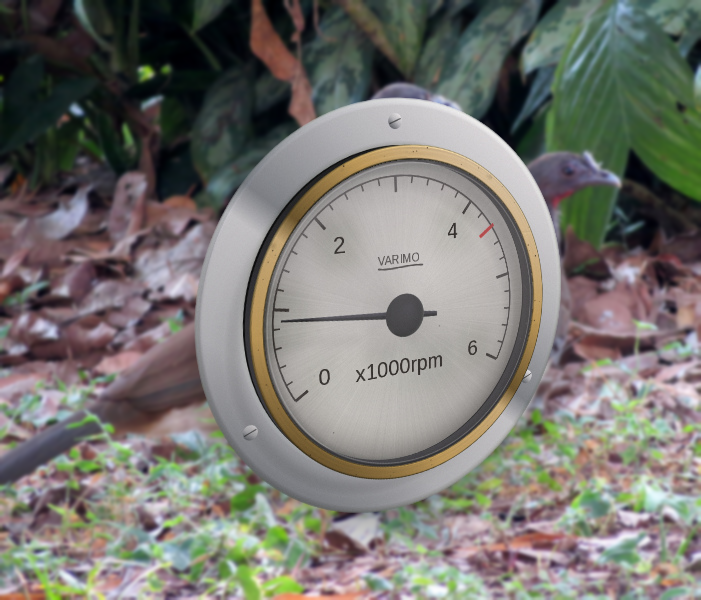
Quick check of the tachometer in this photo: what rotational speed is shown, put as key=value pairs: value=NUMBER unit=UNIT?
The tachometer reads value=900 unit=rpm
